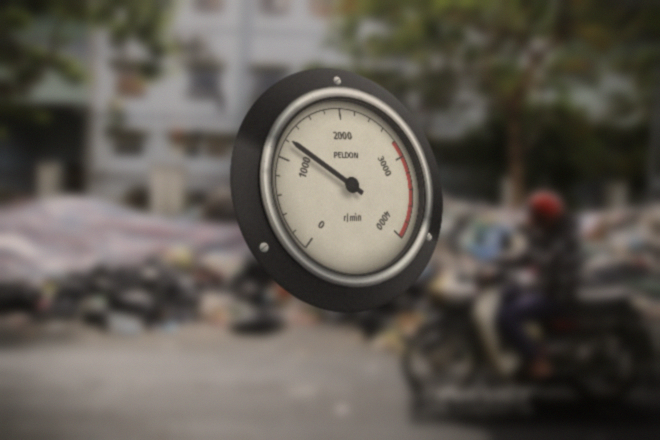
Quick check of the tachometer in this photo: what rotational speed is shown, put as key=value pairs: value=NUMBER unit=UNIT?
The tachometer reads value=1200 unit=rpm
